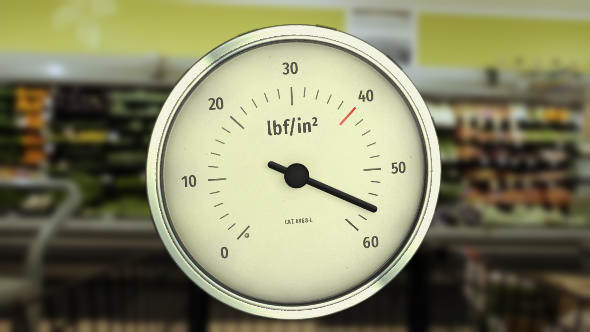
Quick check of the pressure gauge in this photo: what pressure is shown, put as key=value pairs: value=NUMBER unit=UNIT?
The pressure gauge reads value=56 unit=psi
